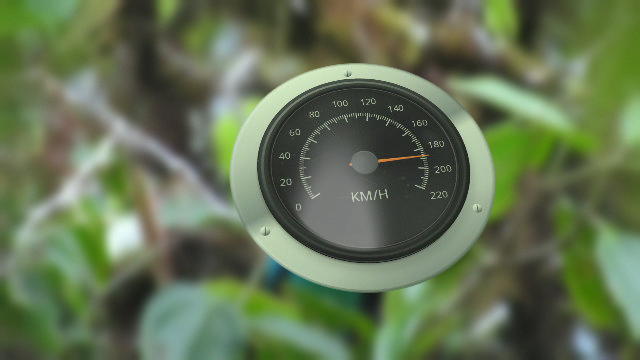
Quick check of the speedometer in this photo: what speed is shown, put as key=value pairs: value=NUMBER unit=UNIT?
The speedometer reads value=190 unit=km/h
